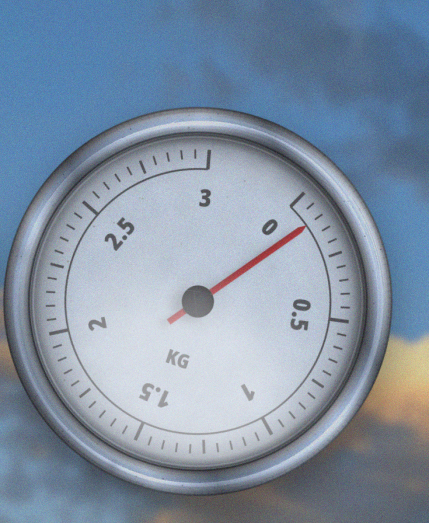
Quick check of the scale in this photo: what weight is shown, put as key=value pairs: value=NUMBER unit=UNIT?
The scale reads value=0.1 unit=kg
